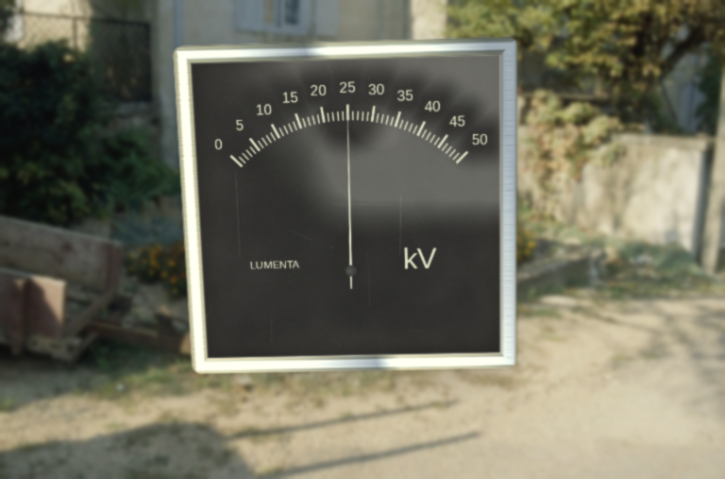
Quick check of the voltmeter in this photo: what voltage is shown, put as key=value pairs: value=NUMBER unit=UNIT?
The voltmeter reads value=25 unit=kV
